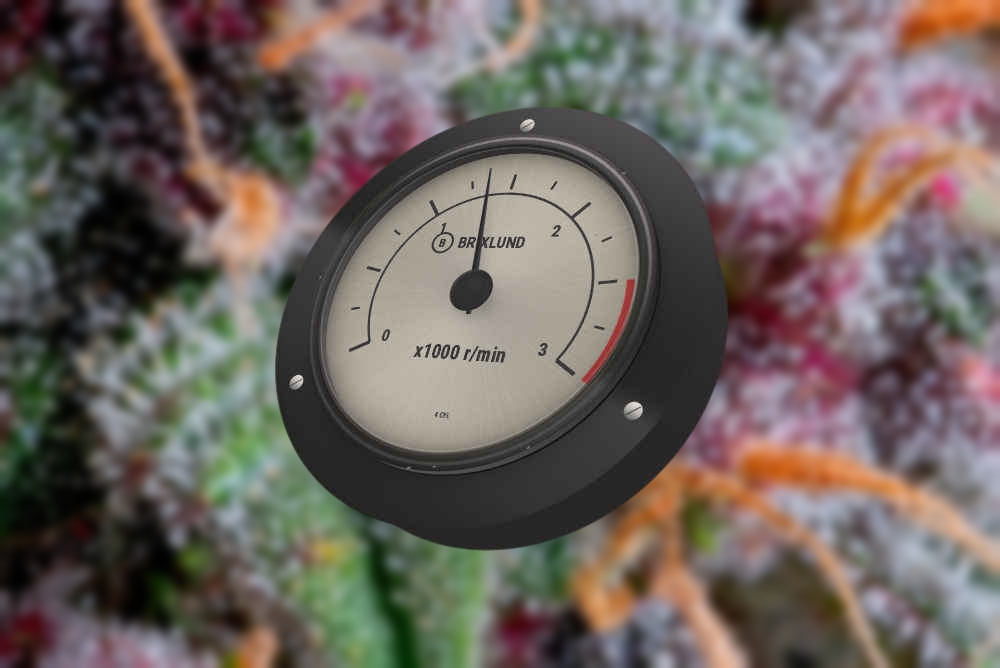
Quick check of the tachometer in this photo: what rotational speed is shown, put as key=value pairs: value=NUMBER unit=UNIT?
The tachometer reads value=1375 unit=rpm
